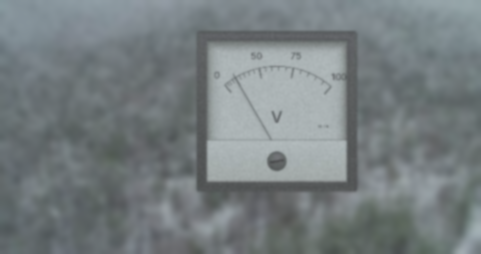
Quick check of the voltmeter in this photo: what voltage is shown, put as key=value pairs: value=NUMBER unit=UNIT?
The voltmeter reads value=25 unit=V
